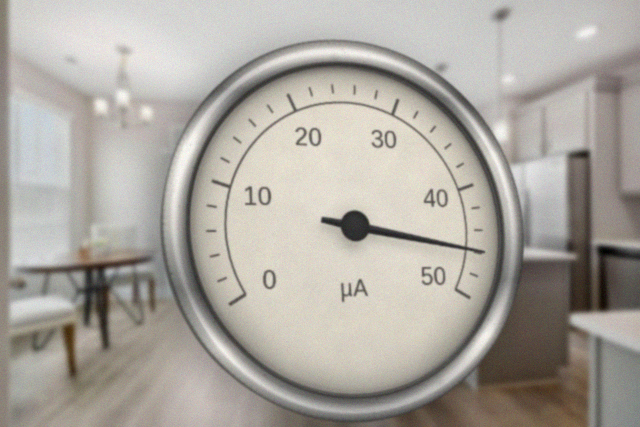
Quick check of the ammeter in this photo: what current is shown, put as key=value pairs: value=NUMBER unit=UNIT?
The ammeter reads value=46 unit=µA
